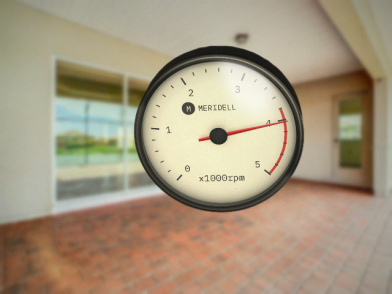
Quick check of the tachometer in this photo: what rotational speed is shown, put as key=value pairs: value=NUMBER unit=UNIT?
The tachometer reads value=4000 unit=rpm
